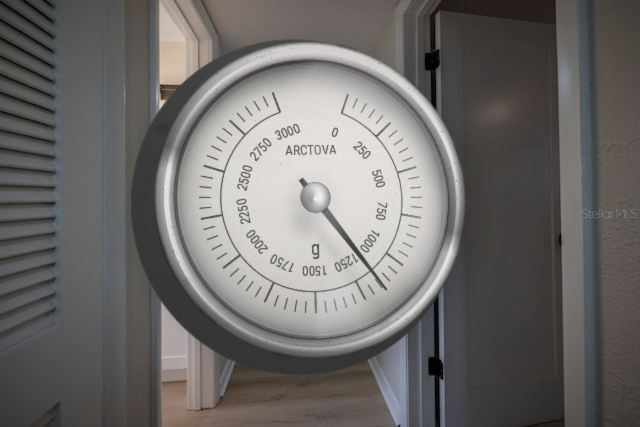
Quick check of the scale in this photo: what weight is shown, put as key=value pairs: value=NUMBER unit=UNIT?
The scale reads value=1150 unit=g
